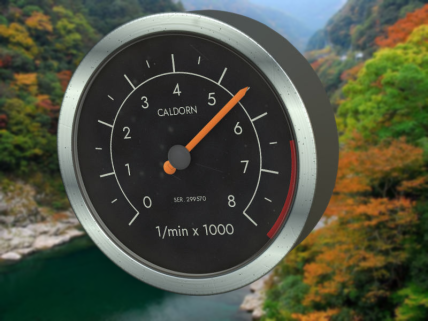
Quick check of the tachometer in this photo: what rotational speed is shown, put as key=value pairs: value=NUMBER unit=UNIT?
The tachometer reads value=5500 unit=rpm
